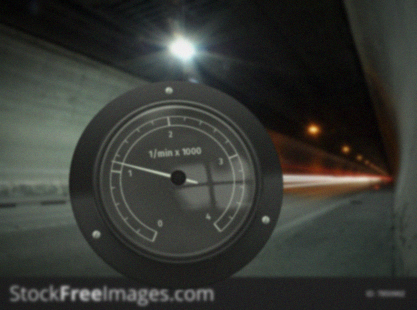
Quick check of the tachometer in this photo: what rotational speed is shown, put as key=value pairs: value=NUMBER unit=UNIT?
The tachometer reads value=1100 unit=rpm
